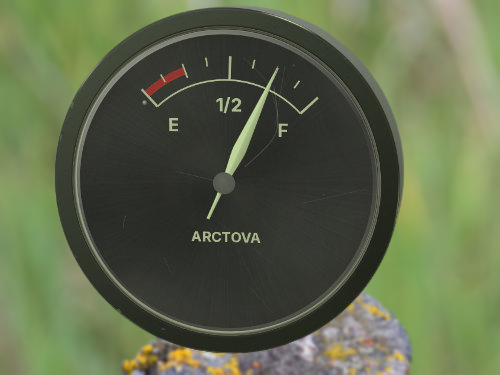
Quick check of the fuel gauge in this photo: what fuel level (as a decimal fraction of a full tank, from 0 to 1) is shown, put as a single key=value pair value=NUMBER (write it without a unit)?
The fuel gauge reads value=0.75
